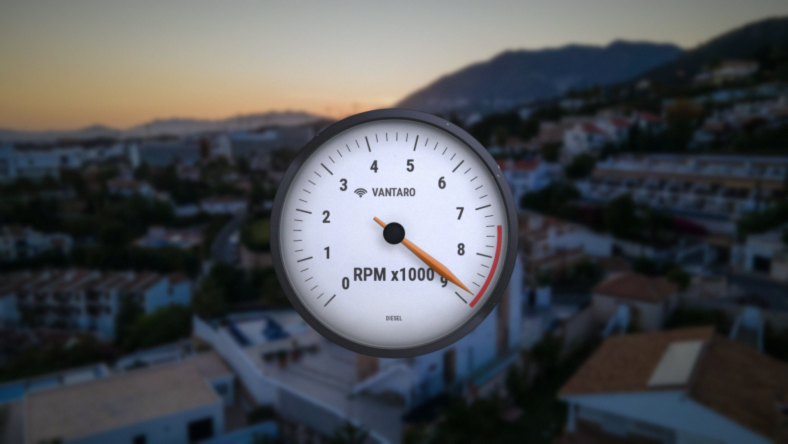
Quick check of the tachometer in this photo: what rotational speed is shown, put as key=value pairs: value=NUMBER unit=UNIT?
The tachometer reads value=8800 unit=rpm
